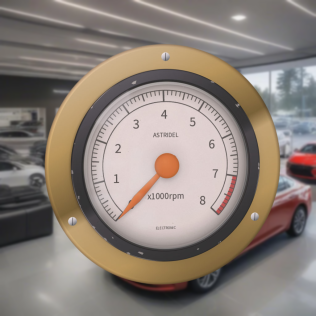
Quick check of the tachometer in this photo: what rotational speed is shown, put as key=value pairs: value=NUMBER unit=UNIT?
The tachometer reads value=0 unit=rpm
